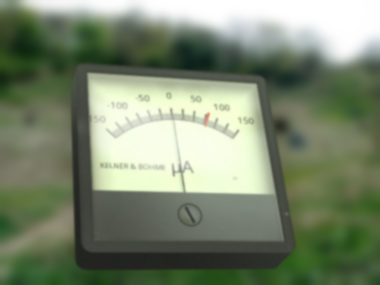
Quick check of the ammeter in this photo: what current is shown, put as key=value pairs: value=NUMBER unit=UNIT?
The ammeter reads value=0 unit=µA
